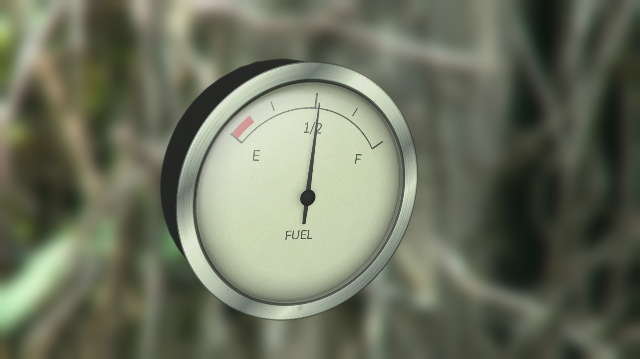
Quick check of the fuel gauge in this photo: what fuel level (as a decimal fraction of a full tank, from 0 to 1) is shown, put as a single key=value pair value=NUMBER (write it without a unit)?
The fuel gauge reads value=0.5
